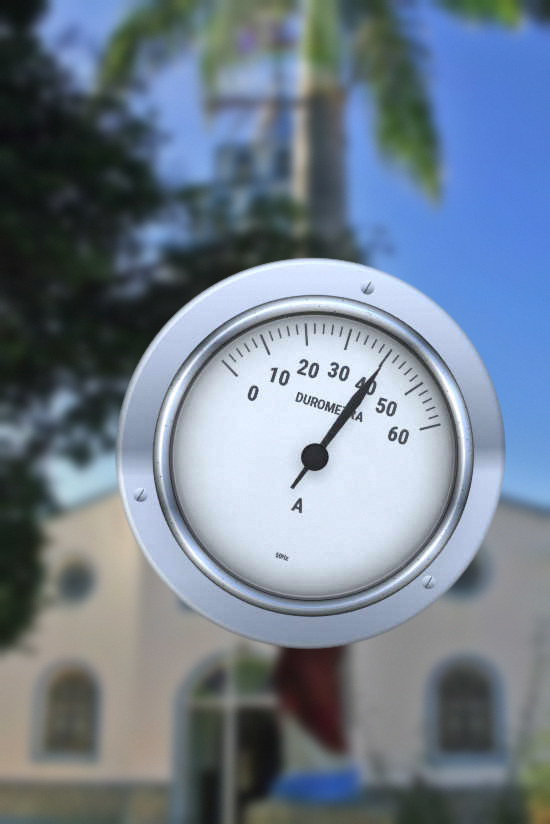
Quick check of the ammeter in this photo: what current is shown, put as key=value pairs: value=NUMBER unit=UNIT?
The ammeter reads value=40 unit=A
